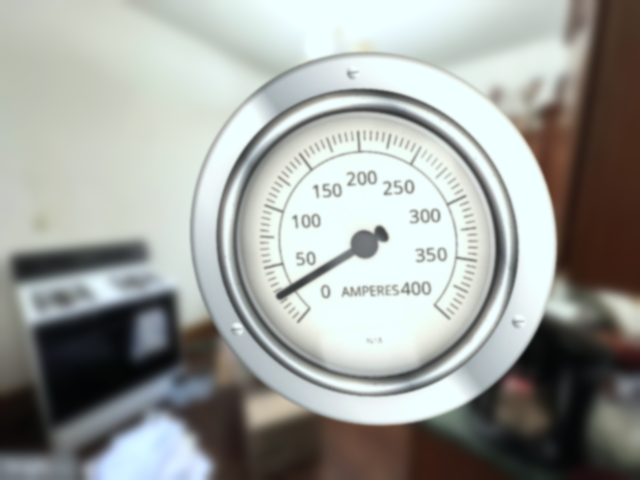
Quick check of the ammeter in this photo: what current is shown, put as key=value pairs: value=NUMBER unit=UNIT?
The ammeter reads value=25 unit=A
